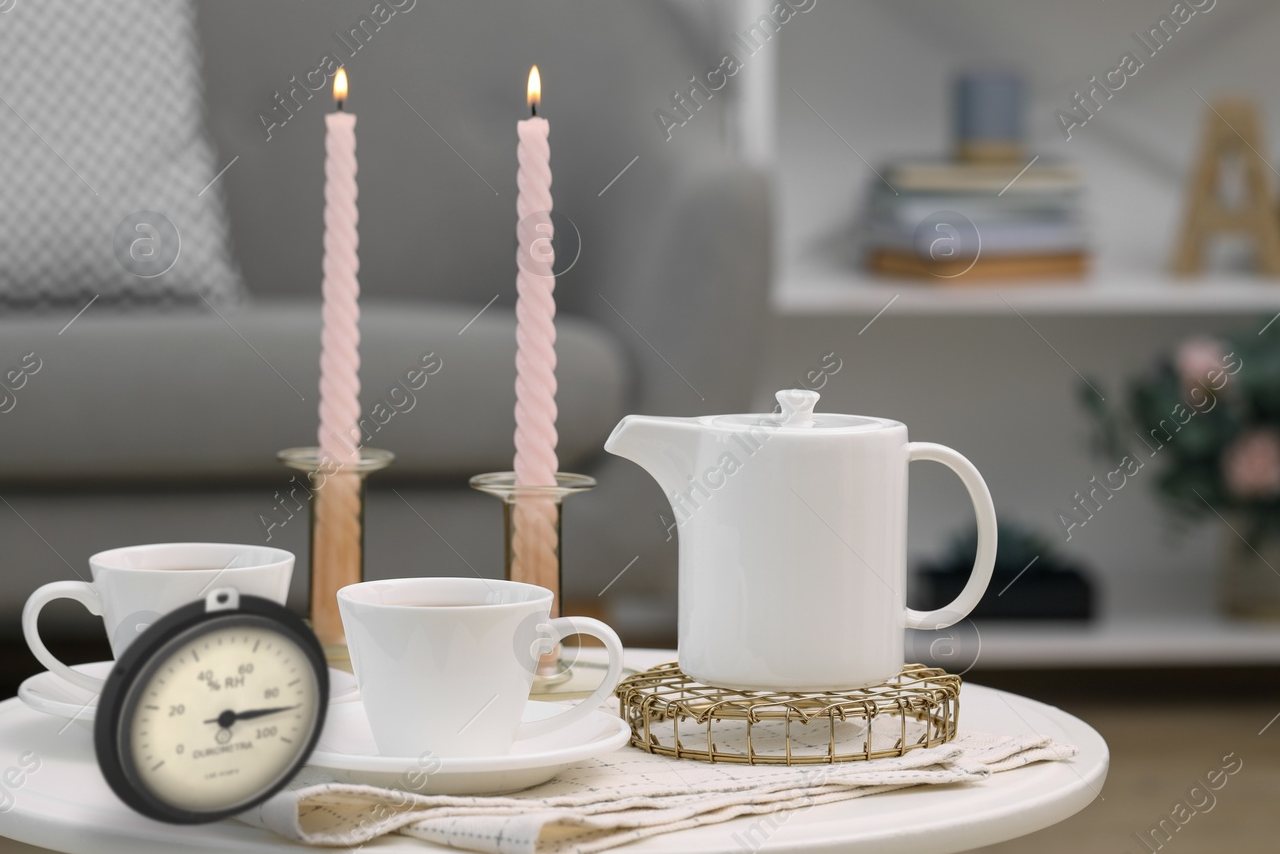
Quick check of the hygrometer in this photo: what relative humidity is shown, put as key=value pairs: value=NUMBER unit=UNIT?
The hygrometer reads value=88 unit=%
